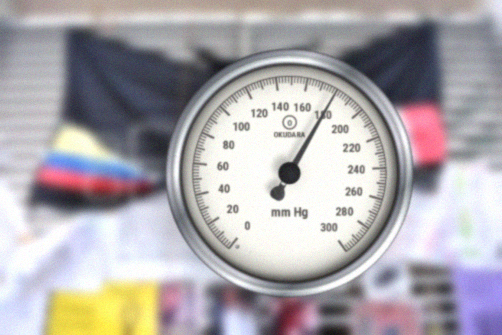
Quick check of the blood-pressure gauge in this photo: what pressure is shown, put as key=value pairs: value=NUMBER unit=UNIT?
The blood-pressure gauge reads value=180 unit=mmHg
